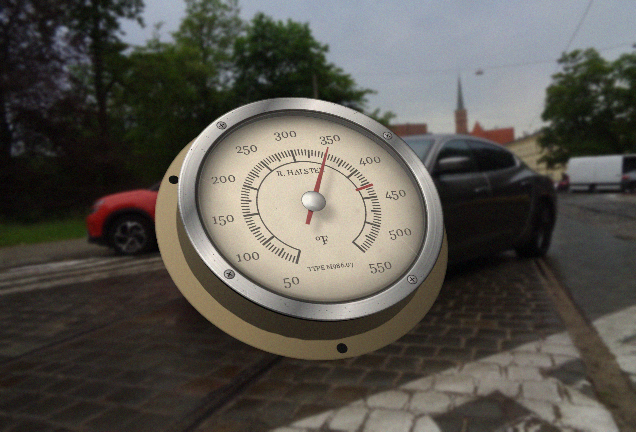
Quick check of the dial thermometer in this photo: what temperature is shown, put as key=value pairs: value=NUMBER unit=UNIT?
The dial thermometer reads value=350 unit=°F
